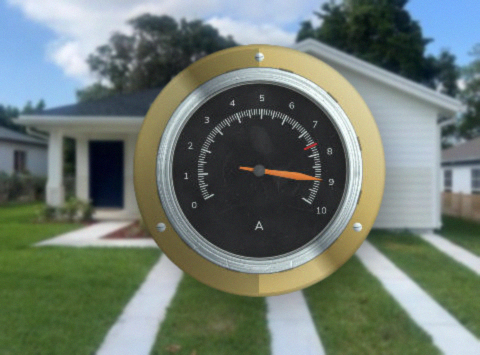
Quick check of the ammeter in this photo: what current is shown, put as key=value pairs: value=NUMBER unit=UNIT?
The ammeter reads value=9 unit=A
